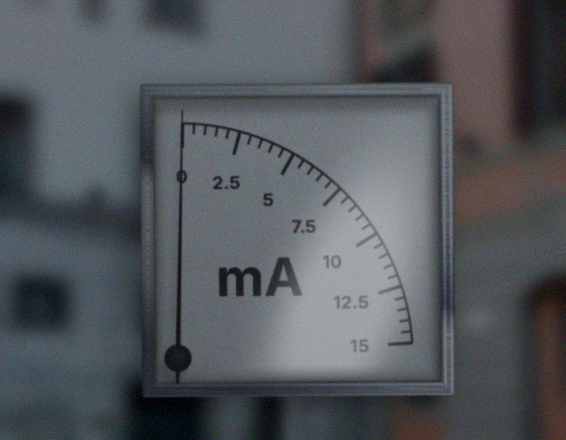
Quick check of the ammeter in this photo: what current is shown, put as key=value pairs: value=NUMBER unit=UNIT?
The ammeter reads value=0 unit=mA
